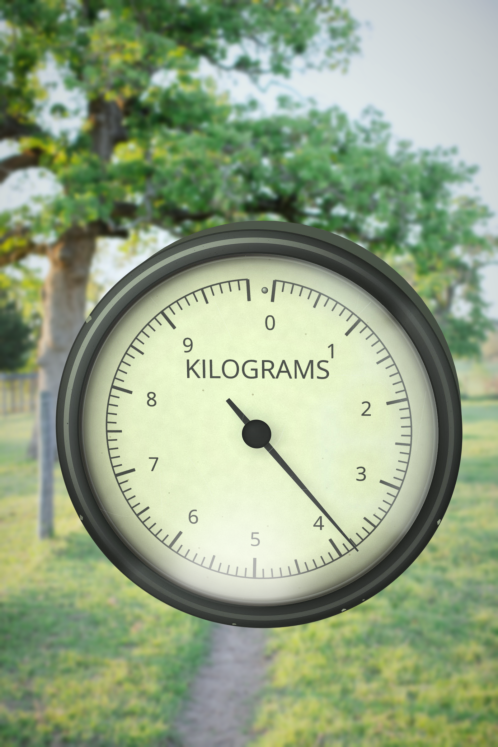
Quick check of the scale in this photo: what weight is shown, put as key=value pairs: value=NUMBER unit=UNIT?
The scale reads value=3.8 unit=kg
